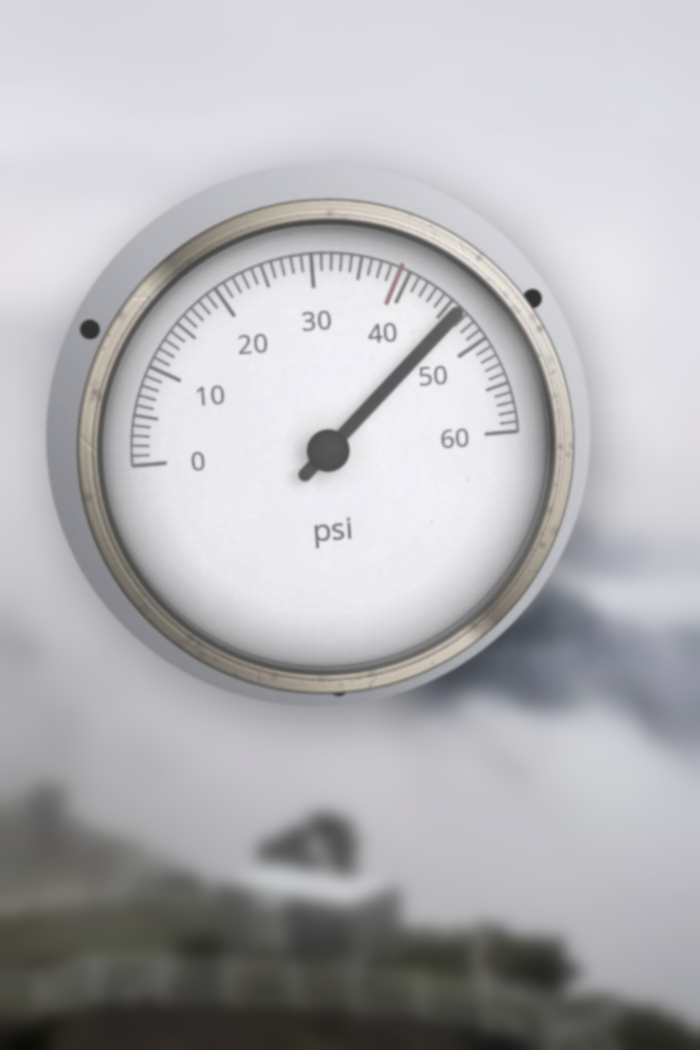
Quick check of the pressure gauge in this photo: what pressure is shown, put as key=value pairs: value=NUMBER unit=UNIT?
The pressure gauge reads value=46 unit=psi
